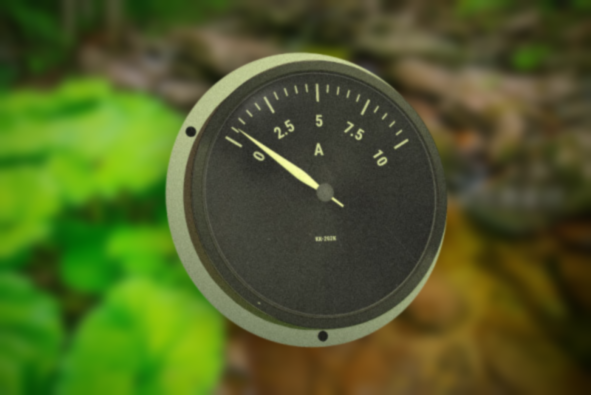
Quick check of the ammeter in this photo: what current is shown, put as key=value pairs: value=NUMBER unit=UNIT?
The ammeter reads value=0.5 unit=A
